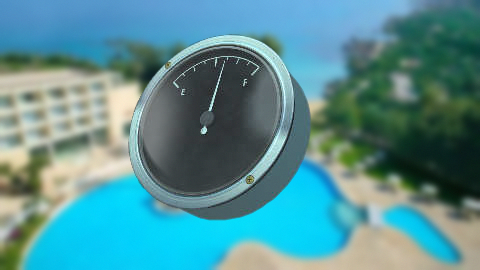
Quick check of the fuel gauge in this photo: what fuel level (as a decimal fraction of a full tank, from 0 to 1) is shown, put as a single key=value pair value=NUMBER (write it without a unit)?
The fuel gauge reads value=0.625
